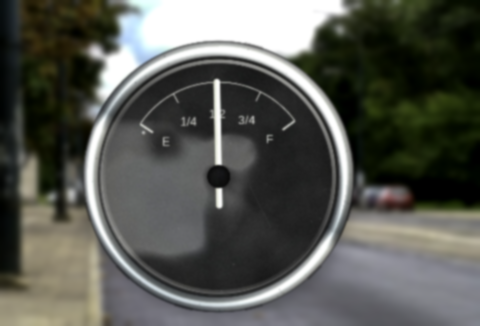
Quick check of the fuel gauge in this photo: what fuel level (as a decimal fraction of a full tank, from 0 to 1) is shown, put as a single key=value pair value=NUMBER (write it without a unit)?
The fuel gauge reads value=0.5
